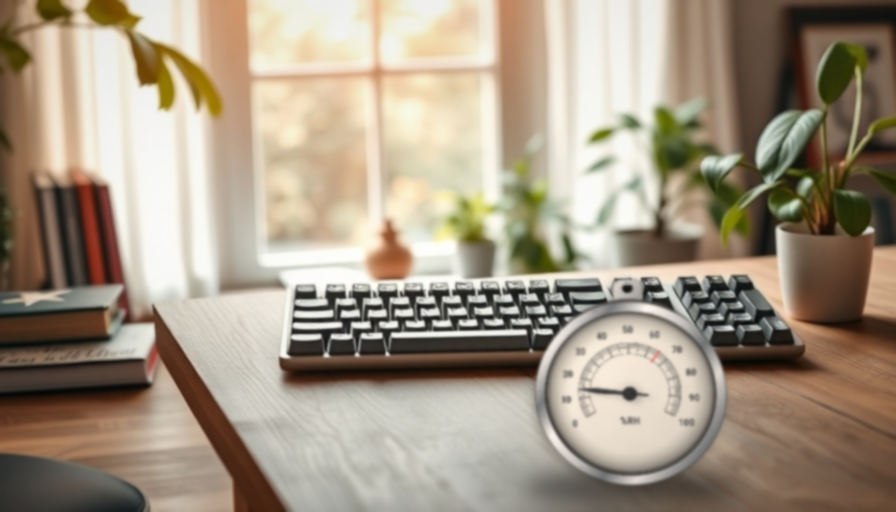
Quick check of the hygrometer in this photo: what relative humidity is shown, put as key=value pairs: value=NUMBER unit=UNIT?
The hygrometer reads value=15 unit=%
